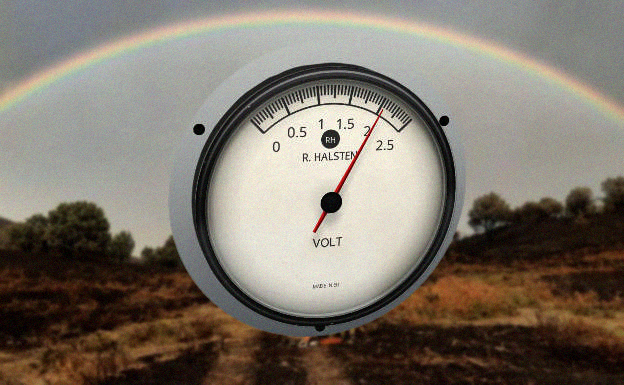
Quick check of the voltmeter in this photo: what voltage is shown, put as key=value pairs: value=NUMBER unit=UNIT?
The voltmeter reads value=2 unit=V
